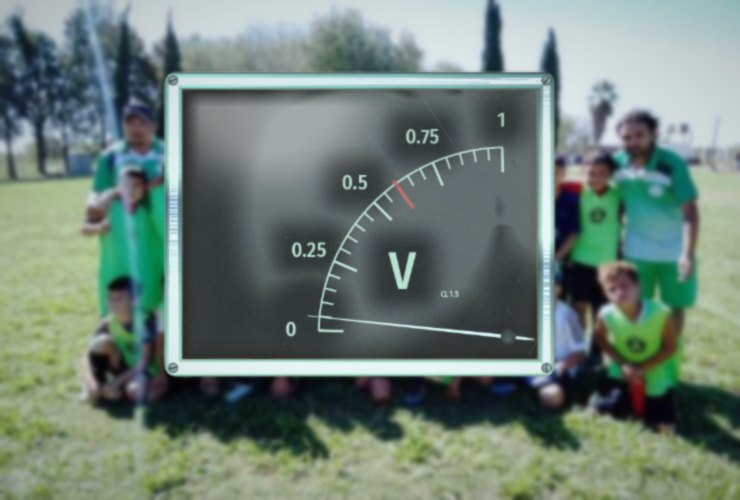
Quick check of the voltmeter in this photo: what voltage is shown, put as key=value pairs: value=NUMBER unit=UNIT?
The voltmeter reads value=0.05 unit=V
